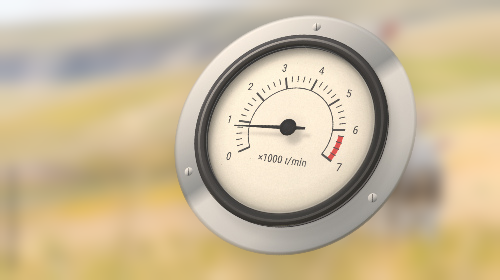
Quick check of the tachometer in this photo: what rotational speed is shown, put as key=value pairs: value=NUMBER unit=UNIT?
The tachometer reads value=800 unit=rpm
